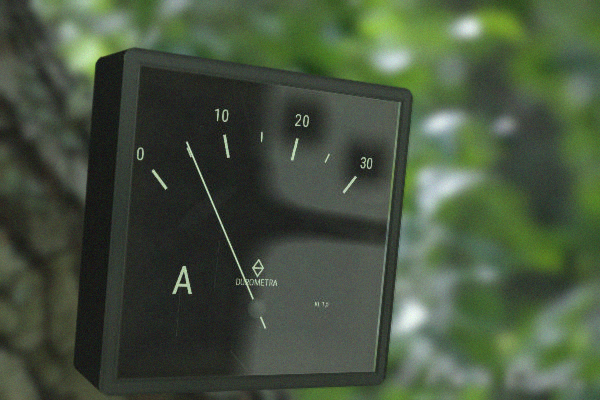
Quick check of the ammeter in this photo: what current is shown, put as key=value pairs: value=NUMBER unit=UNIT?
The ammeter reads value=5 unit=A
